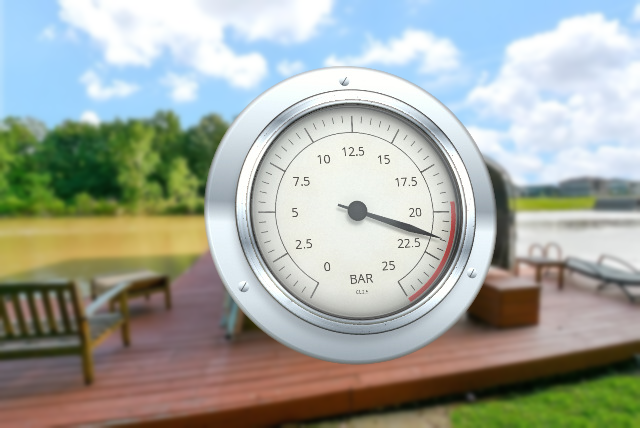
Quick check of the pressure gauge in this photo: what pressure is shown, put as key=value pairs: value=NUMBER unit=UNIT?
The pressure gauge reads value=21.5 unit=bar
